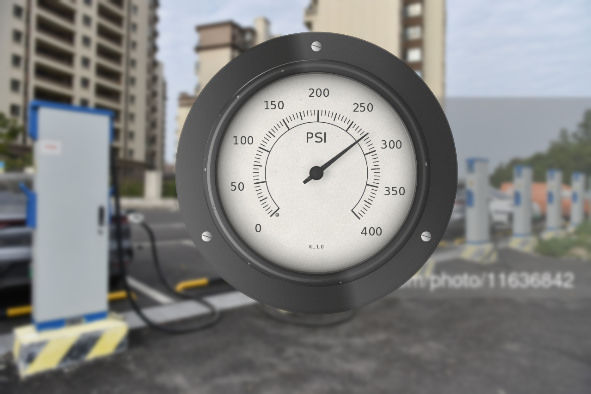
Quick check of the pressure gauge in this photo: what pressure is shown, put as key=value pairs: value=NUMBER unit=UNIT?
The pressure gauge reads value=275 unit=psi
